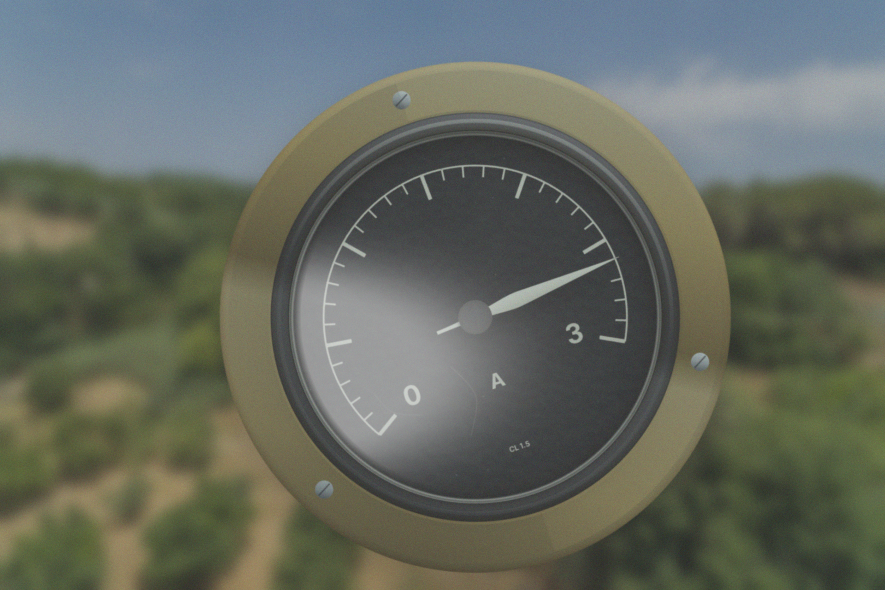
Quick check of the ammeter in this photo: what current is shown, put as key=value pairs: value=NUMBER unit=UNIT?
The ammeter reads value=2.6 unit=A
